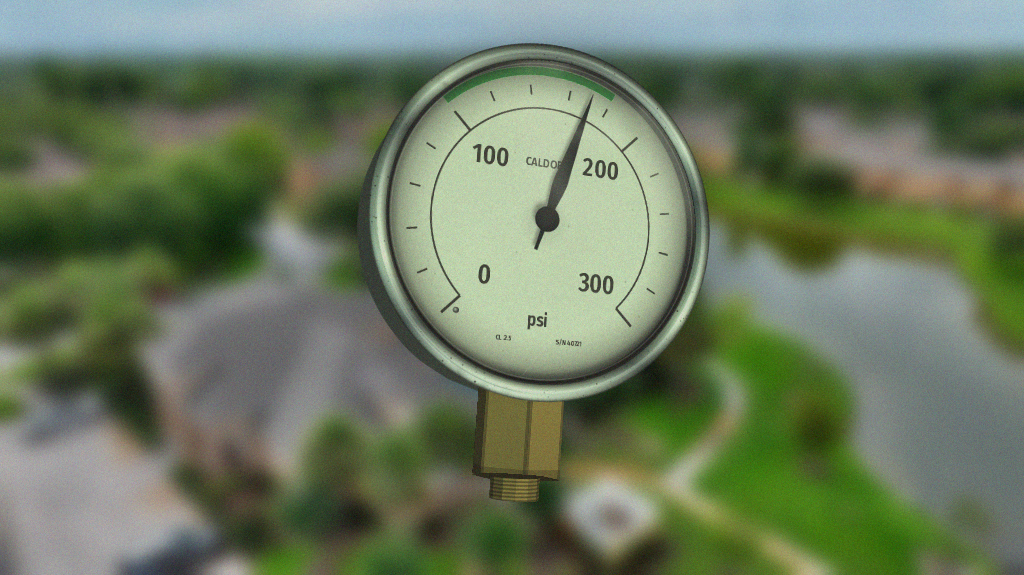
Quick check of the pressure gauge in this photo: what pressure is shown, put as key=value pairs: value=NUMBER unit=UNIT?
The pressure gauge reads value=170 unit=psi
